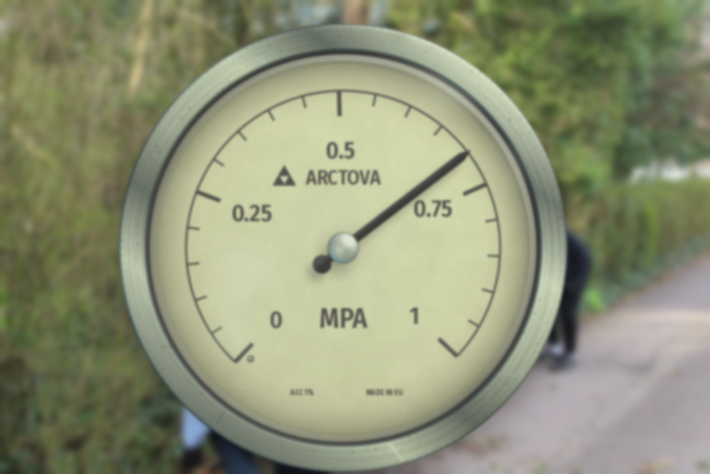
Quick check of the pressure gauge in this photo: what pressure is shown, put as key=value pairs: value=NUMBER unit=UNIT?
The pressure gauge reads value=0.7 unit=MPa
